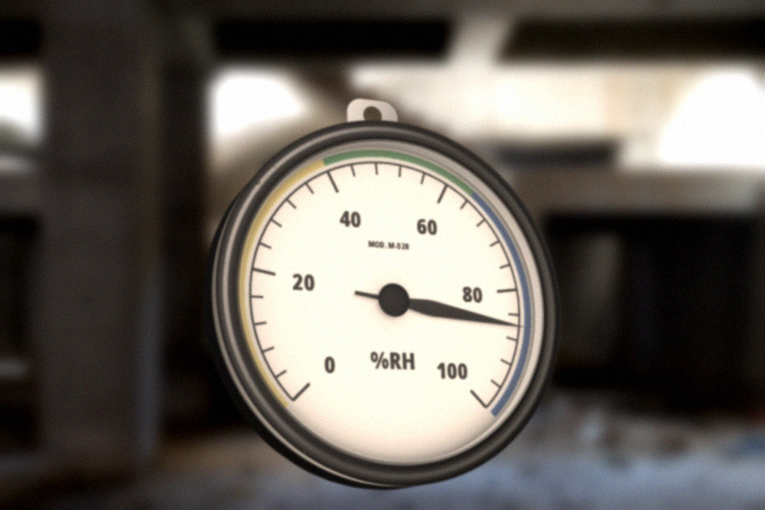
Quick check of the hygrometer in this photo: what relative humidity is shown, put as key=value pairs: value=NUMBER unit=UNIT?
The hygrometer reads value=86 unit=%
